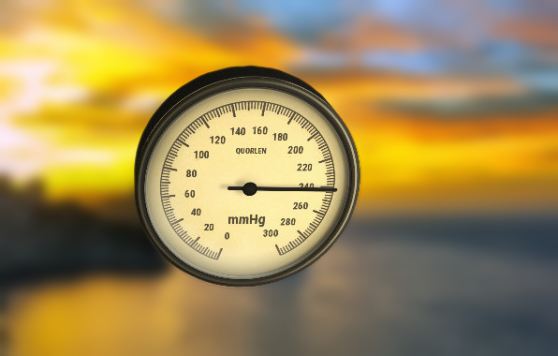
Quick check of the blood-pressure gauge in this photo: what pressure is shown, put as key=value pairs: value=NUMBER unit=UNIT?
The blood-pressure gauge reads value=240 unit=mmHg
